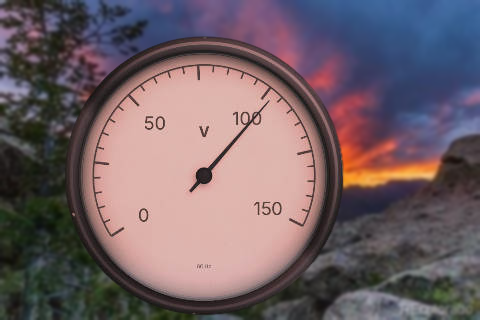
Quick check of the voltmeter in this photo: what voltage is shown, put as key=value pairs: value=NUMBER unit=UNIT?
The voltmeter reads value=102.5 unit=V
